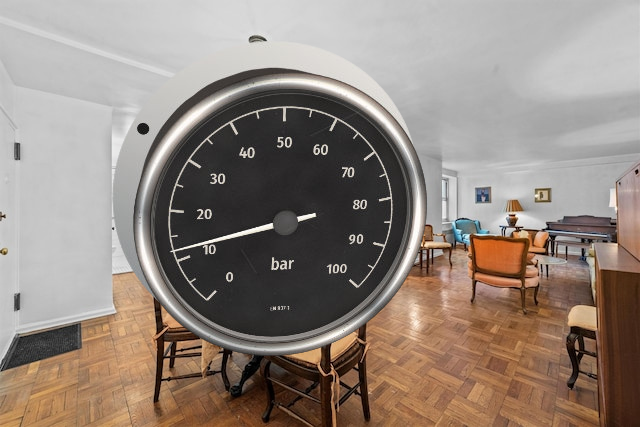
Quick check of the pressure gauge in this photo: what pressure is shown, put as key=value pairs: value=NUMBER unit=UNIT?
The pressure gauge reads value=12.5 unit=bar
